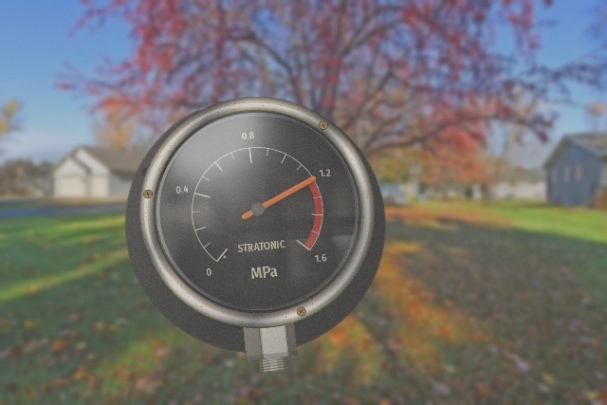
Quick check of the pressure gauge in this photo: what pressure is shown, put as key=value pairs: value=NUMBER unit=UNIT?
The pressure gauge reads value=1.2 unit=MPa
